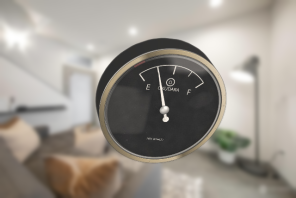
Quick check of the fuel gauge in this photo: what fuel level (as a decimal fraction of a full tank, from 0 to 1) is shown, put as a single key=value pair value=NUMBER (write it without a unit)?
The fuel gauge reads value=0.25
